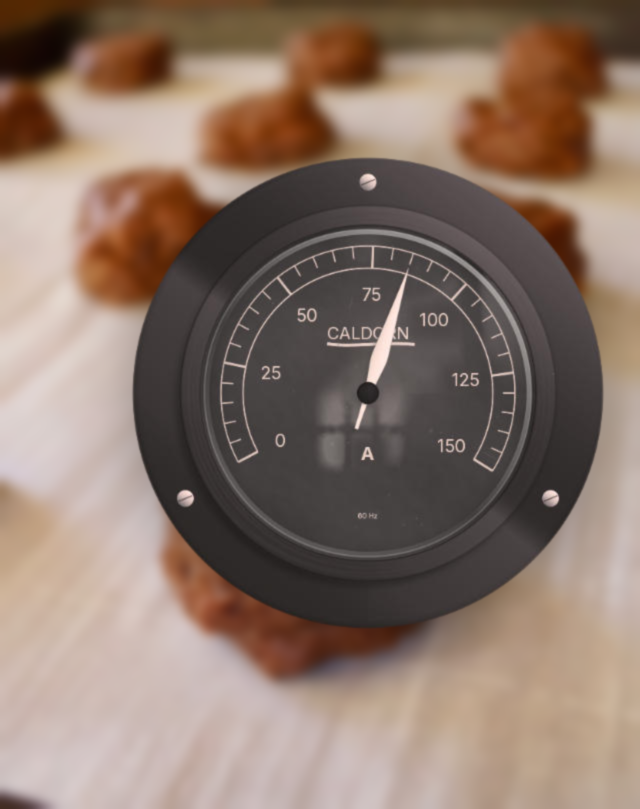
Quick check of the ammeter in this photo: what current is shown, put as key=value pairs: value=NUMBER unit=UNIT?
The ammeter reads value=85 unit=A
